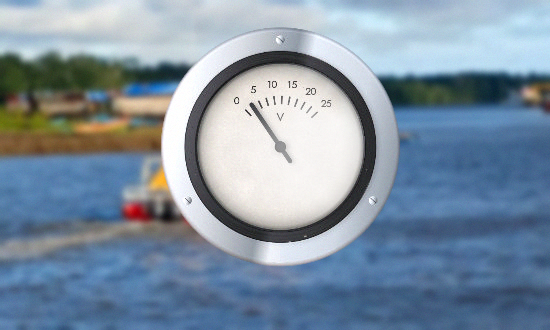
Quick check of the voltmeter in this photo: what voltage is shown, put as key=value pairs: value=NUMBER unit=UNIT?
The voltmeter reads value=2.5 unit=V
